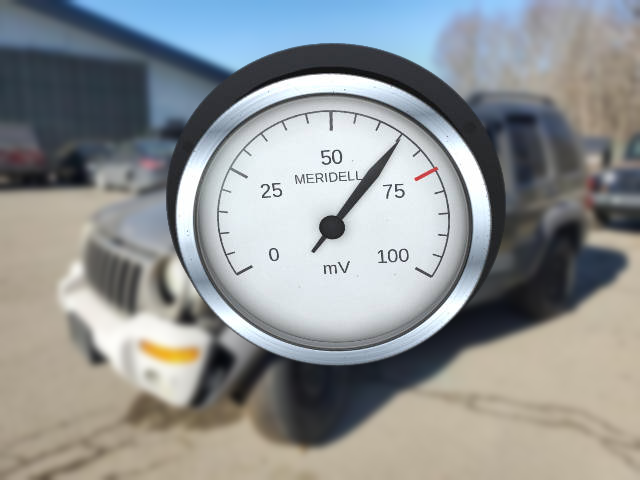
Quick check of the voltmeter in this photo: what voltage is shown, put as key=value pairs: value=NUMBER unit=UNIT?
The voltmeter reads value=65 unit=mV
